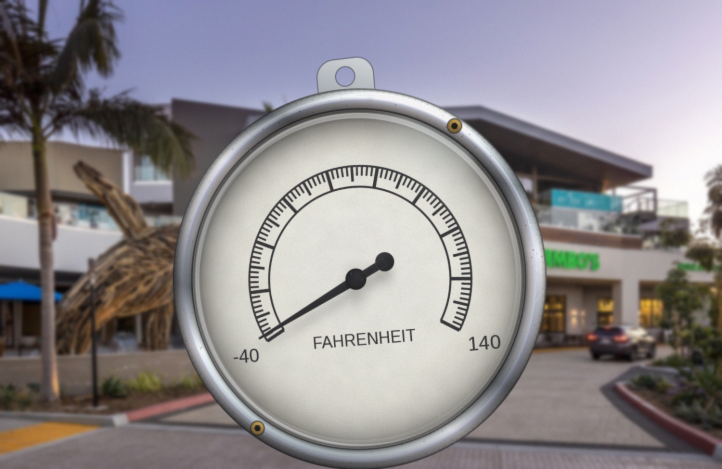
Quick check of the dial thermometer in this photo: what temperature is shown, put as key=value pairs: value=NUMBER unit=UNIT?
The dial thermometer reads value=-38 unit=°F
